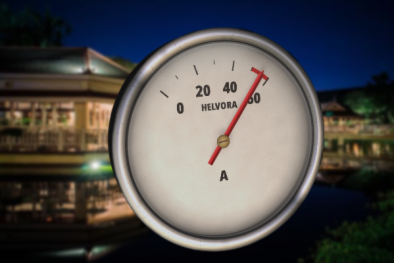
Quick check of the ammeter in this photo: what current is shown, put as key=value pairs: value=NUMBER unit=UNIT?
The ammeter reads value=55 unit=A
